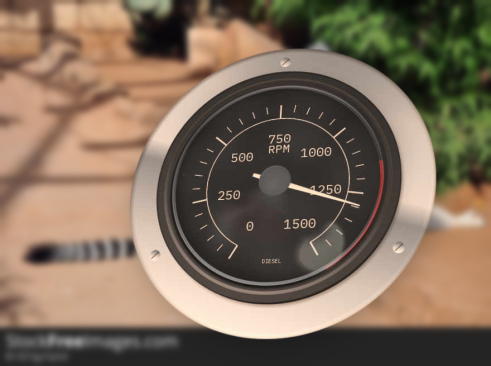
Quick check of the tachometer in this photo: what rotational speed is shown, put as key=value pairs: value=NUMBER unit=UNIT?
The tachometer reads value=1300 unit=rpm
